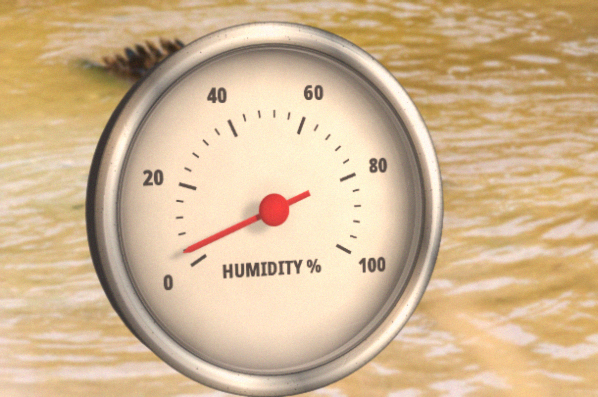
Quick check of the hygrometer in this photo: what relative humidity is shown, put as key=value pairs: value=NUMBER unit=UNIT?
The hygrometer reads value=4 unit=%
